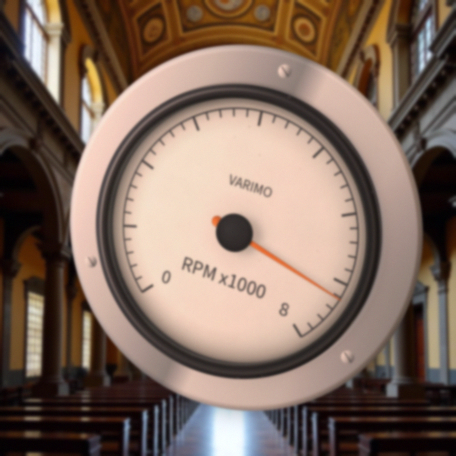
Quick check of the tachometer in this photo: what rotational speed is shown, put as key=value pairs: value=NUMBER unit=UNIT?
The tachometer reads value=7200 unit=rpm
